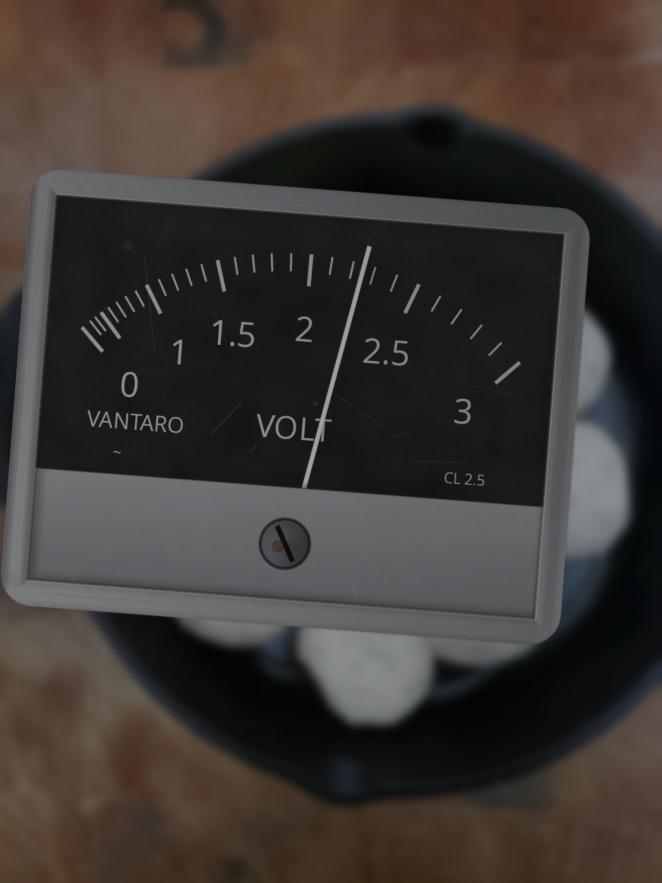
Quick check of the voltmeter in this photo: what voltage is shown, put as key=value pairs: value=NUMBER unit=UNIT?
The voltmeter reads value=2.25 unit=V
